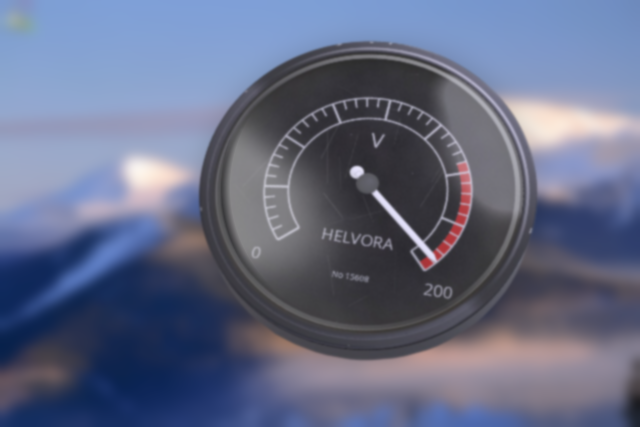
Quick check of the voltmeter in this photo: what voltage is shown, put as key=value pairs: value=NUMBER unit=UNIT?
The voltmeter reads value=195 unit=V
